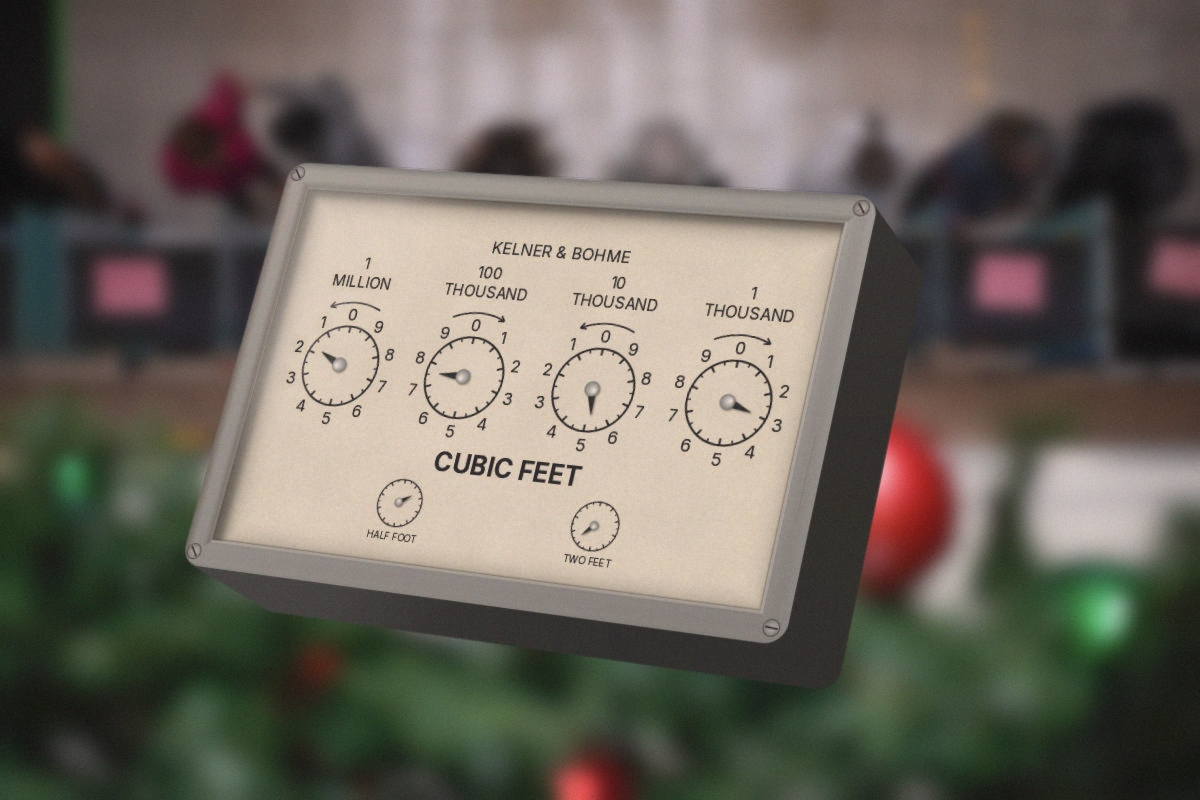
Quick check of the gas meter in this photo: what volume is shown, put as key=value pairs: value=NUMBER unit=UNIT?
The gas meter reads value=175300 unit=ft³
